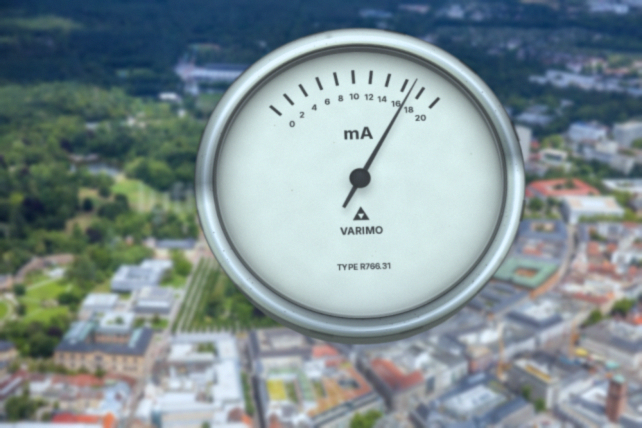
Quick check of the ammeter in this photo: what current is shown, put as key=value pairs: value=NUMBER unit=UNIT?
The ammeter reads value=17 unit=mA
